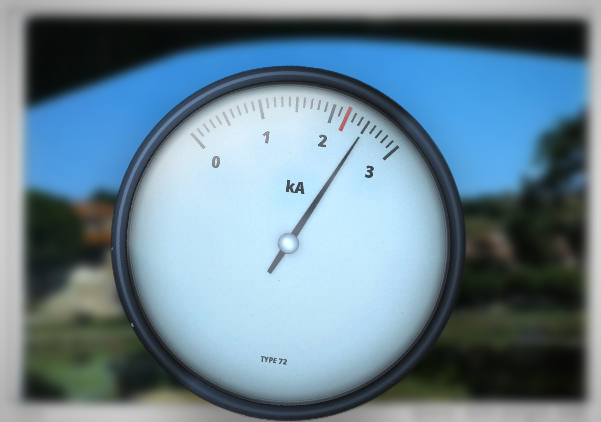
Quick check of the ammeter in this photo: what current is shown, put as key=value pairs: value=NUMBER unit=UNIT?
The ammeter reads value=2.5 unit=kA
